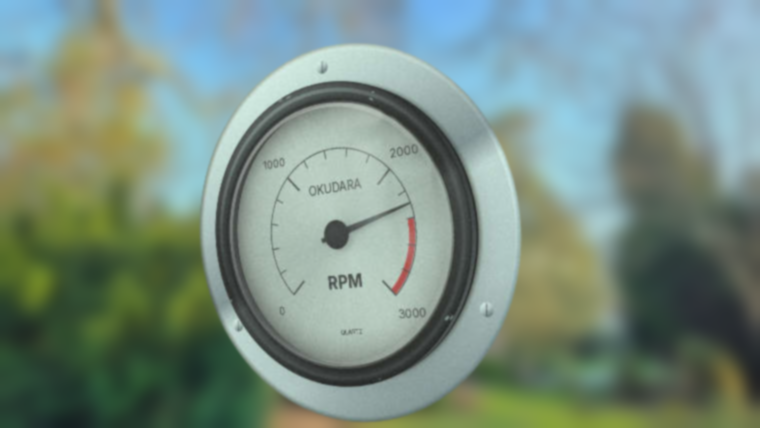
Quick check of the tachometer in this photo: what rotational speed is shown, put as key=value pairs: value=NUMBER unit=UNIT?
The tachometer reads value=2300 unit=rpm
